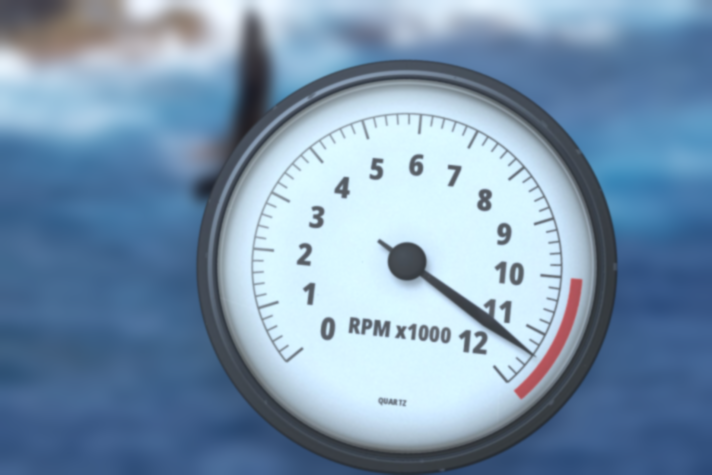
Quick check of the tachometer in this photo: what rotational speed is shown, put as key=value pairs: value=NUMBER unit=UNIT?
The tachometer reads value=11400 unit=rpm
